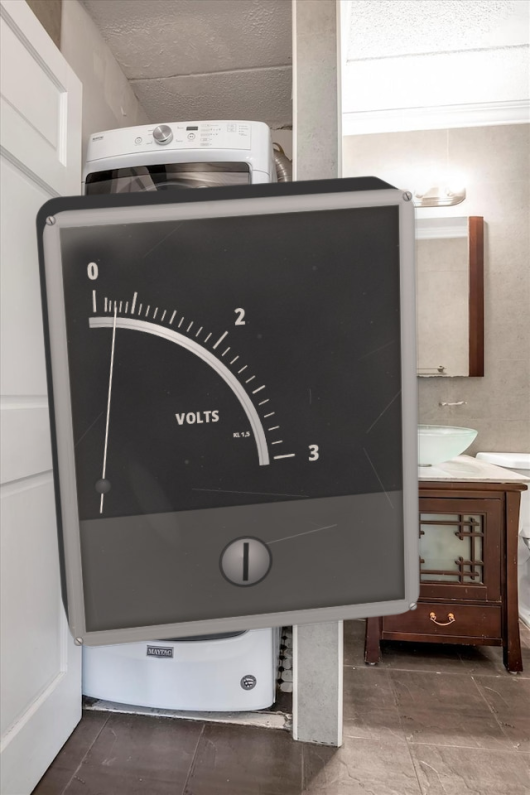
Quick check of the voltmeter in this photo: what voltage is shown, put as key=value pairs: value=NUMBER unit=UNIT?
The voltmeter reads value=0.7 unit=V
